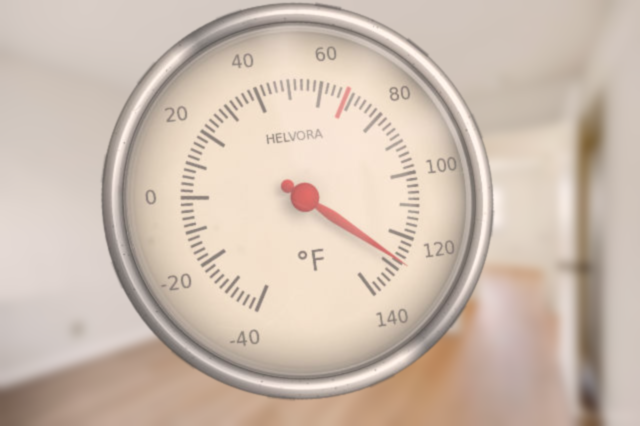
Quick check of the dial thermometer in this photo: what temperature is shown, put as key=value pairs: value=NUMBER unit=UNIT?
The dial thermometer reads value=128 unit=°F
